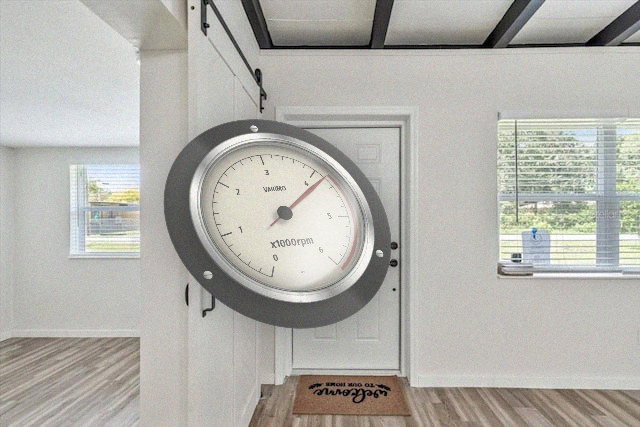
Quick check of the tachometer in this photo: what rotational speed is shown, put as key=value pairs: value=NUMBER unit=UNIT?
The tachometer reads value=4200 unit=rpm
